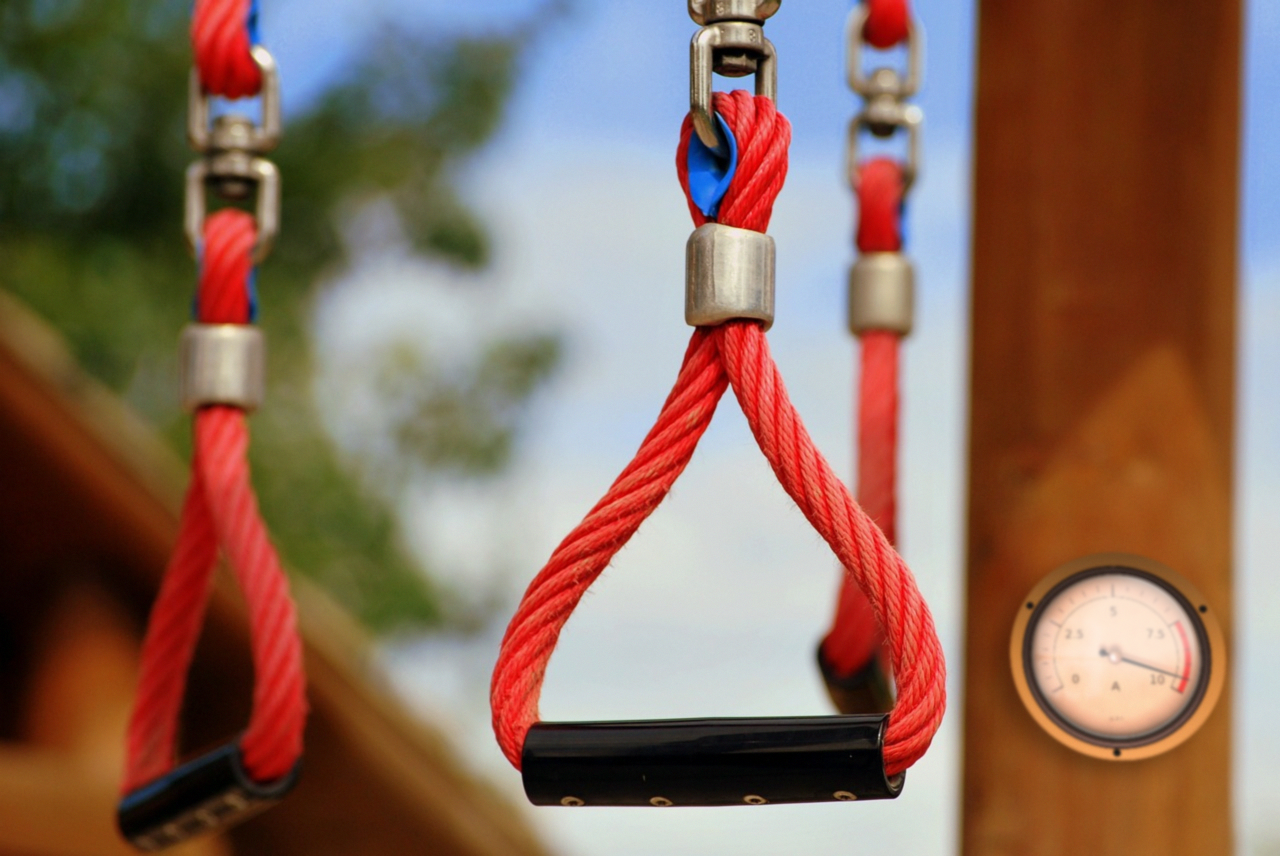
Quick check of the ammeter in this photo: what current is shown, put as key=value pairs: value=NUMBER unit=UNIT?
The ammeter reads value=9.5 unit=A
